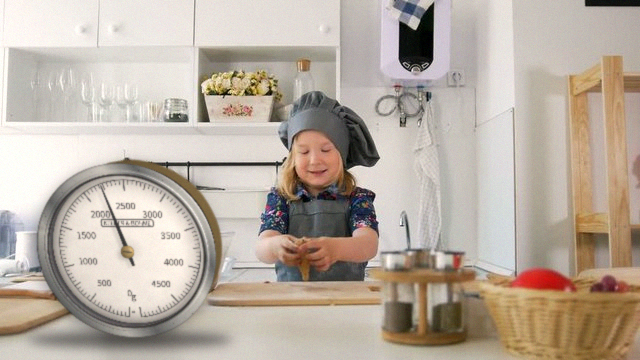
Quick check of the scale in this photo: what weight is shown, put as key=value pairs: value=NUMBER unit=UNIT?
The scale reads value=2250 unit=g
